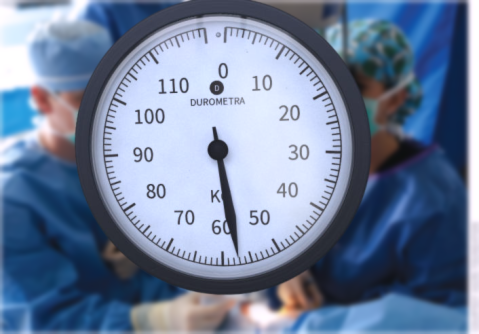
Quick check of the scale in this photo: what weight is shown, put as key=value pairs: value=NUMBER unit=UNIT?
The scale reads value=57 unit=kg
